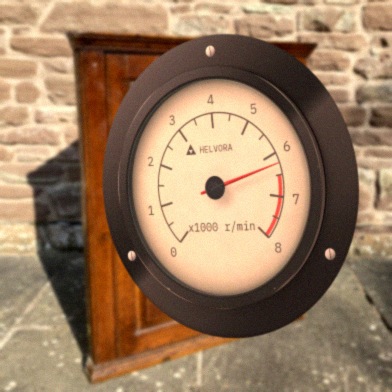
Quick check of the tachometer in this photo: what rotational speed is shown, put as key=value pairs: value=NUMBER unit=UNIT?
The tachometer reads value=6250 unit=rpm
